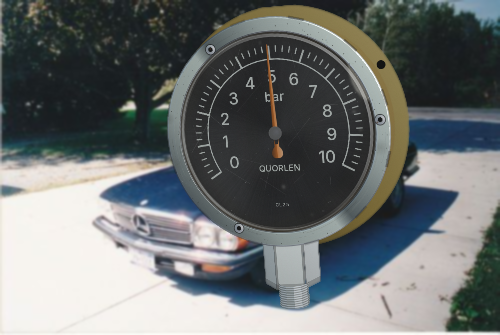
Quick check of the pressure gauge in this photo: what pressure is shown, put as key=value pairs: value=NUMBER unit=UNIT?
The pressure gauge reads value=5 unit=bar
